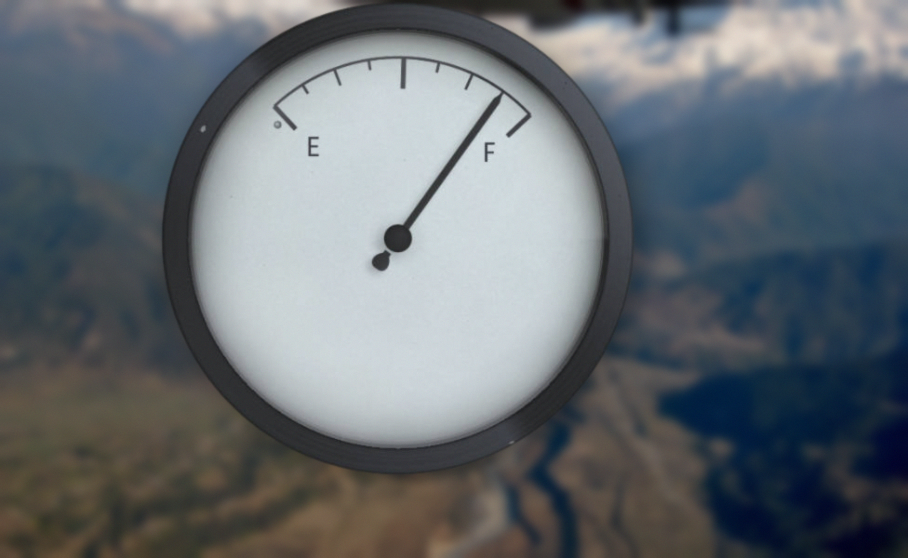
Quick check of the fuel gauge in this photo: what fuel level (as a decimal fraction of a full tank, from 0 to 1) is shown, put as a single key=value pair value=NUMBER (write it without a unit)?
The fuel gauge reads value=0.875
